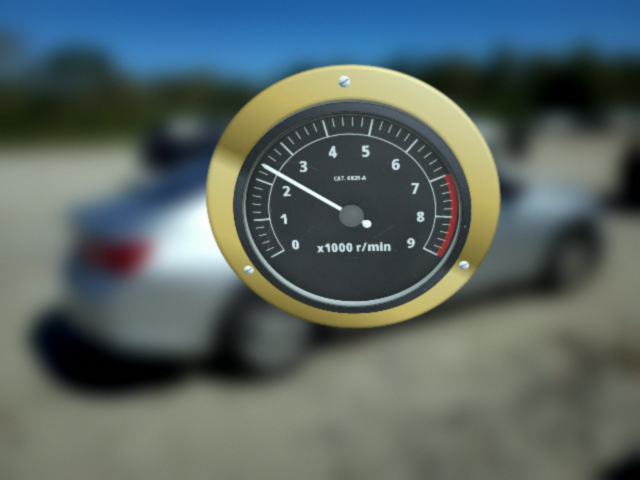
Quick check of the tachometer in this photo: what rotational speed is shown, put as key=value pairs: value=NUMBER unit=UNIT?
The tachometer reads value=2400 unit=rpm
